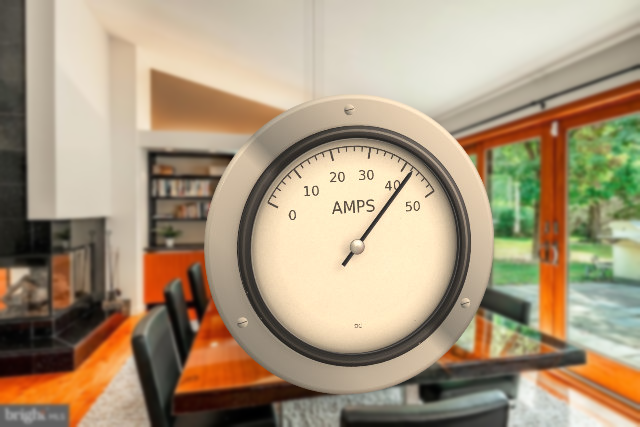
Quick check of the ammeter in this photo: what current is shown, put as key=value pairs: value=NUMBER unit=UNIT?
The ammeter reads value=42 unit=A
